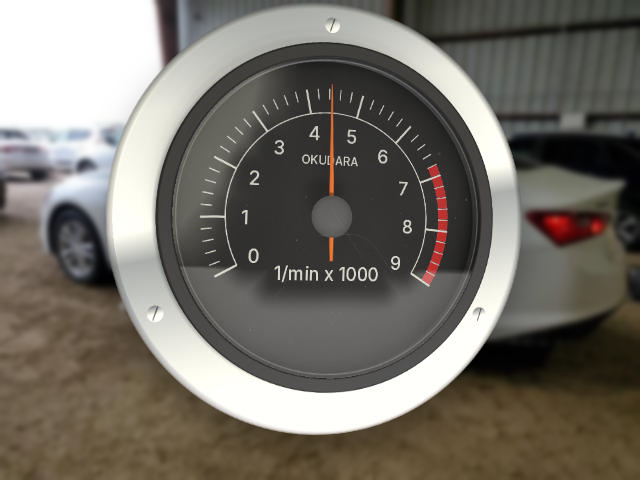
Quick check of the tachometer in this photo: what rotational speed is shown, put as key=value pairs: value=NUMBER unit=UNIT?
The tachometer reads value=4400 unit=rpm
